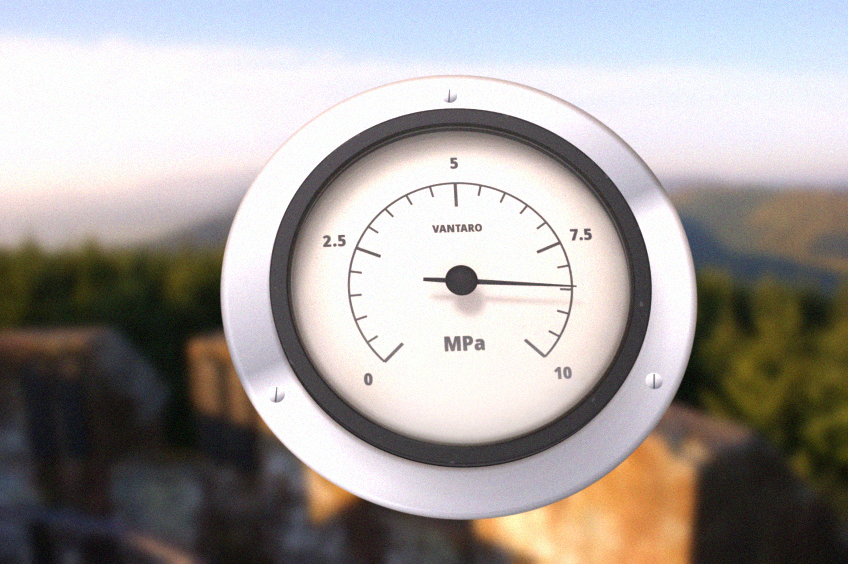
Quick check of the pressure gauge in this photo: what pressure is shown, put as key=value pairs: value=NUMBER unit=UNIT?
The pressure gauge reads value=8.5 unit=MPa
